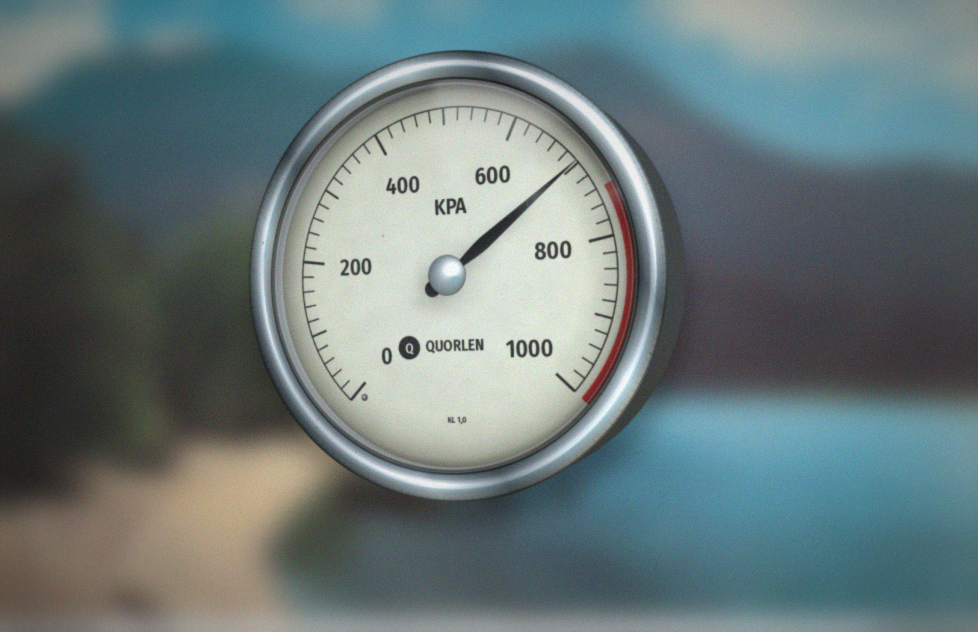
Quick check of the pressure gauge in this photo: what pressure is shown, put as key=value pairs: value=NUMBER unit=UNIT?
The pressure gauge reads value=700 unit=kPa
